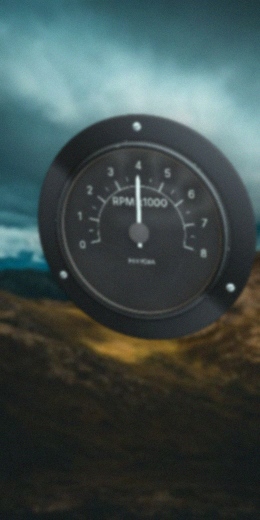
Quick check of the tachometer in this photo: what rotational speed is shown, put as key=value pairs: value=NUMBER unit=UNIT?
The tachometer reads value=4000 unit=rpm
